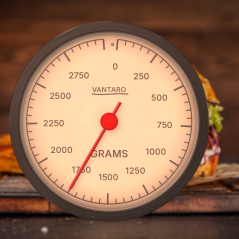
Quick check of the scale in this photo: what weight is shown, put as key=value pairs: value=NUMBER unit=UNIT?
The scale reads value=1750 unit=g
